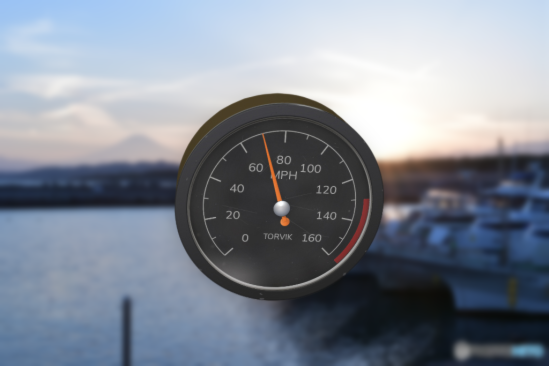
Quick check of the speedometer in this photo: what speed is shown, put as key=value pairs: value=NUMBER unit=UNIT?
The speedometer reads value=70 unit=mph
